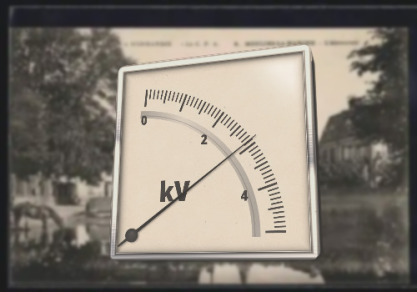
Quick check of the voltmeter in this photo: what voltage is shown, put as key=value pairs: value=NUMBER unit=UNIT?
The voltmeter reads value=2.9 unit=kV
